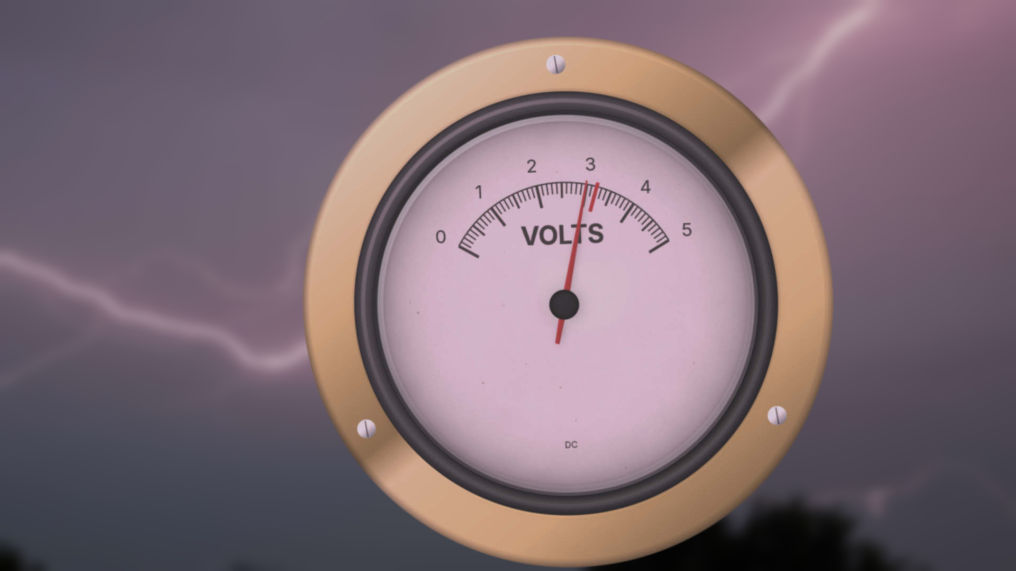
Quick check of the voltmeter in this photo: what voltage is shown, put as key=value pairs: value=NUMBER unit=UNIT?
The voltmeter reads value=3 unit=V
